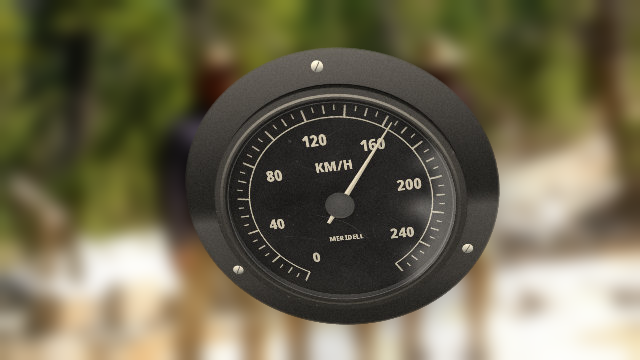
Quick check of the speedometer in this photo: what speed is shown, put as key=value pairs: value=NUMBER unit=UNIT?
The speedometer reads value=162.5 unit=km/h
